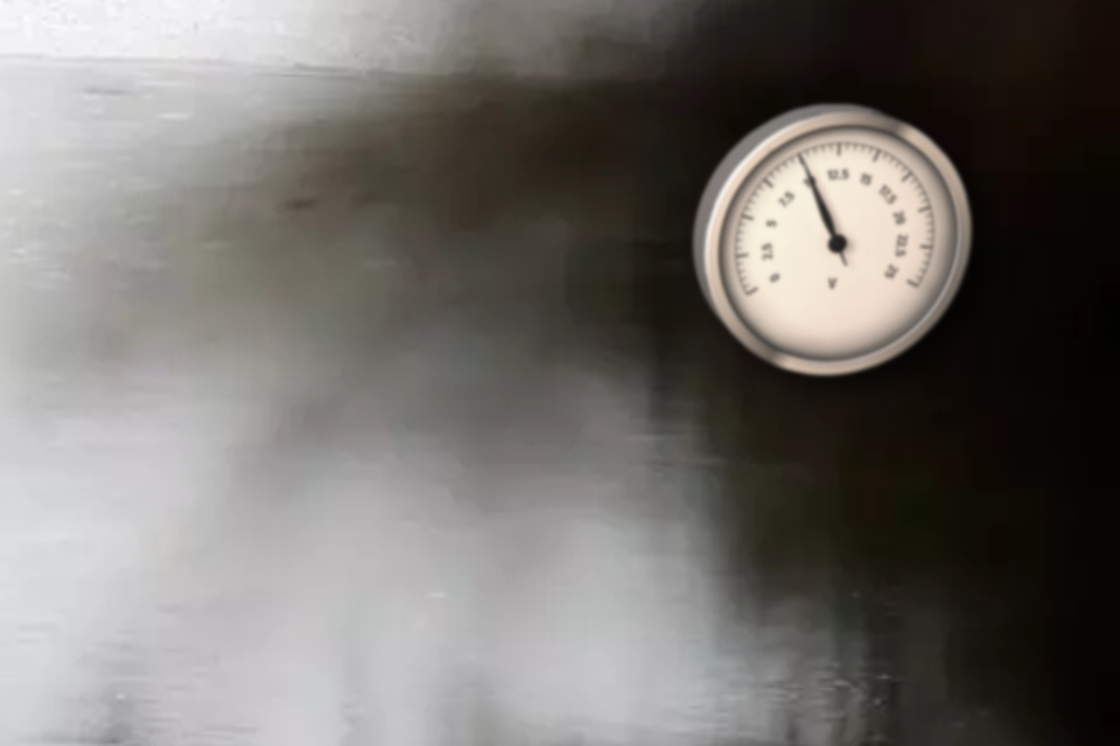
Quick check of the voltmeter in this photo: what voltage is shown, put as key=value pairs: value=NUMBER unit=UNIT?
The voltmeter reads value=10 unit=V
